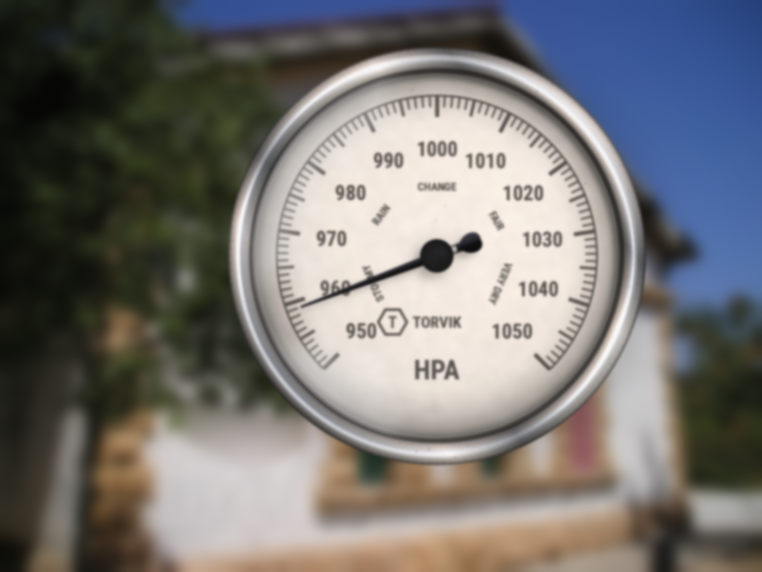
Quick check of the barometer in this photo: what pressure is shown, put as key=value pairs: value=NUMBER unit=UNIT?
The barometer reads value=959 unit=hPa
